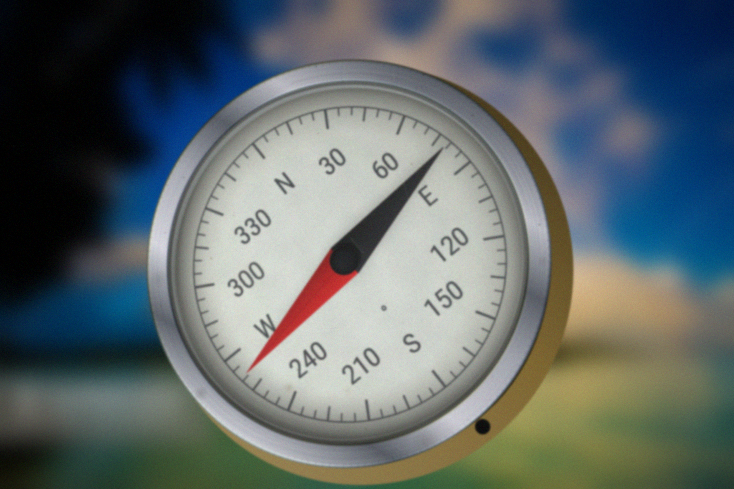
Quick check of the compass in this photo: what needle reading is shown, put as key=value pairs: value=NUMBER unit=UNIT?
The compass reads value=260 unit=°
